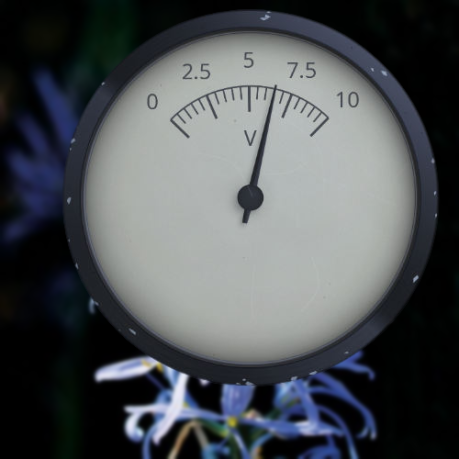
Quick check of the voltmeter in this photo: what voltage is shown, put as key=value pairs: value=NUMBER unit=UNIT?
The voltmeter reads value=6.5 unit=V
